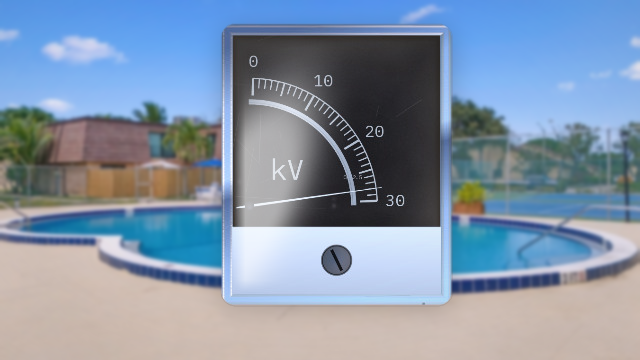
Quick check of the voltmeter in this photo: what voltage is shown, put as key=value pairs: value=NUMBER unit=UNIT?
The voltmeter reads value=28 unit=kV
